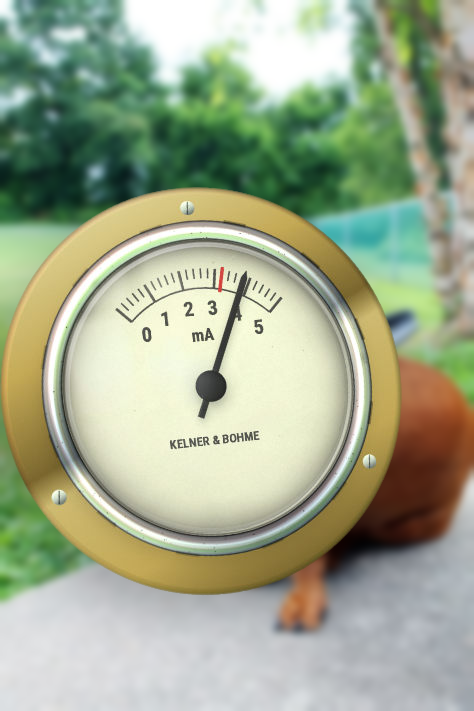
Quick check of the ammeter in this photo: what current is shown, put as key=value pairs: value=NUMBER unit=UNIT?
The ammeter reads value=3.8 unit=mA
